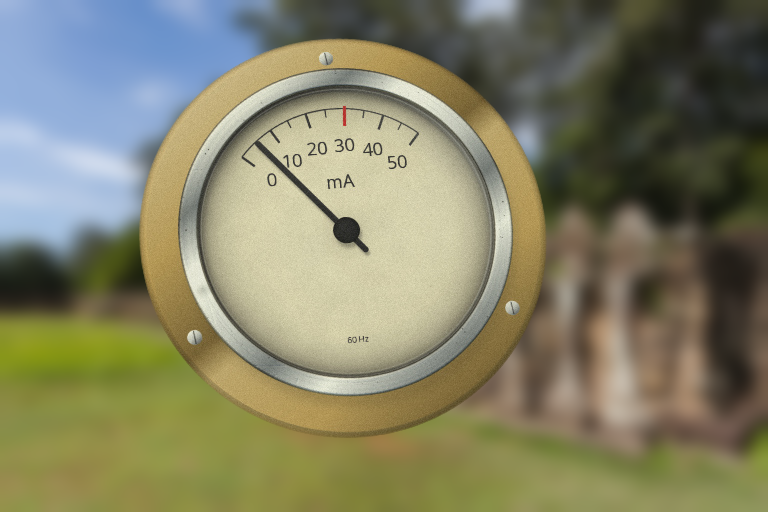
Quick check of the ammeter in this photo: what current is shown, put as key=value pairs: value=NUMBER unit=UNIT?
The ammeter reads value=5 unit=mA
